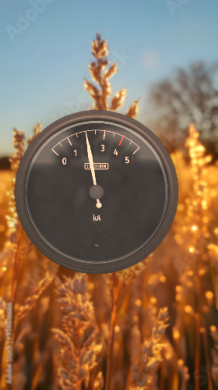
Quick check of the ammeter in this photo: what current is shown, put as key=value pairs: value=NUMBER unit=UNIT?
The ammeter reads value=2 unit=kA
